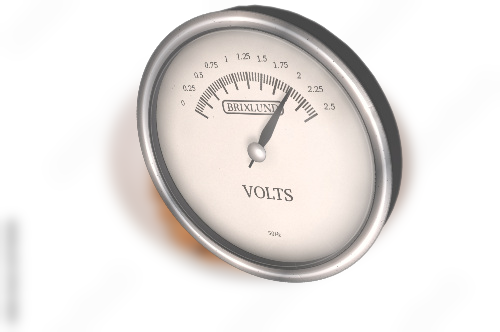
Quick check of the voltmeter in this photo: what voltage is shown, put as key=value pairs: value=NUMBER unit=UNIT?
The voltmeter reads value=2 unit=V
